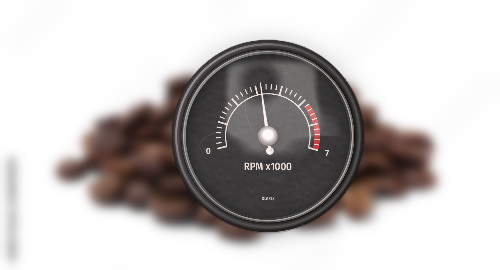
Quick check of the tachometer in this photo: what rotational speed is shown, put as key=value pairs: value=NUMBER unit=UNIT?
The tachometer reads value=3200 unit=rpm
